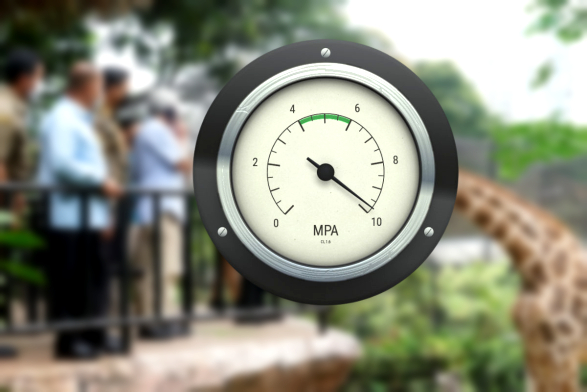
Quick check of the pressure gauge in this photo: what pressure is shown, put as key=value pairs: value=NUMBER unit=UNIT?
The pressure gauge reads value=9.75 unit=MPa
